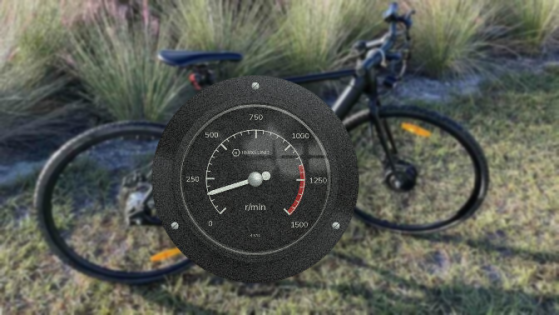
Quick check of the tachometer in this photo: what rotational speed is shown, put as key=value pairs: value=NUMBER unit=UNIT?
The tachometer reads value=150 unit=rpm
